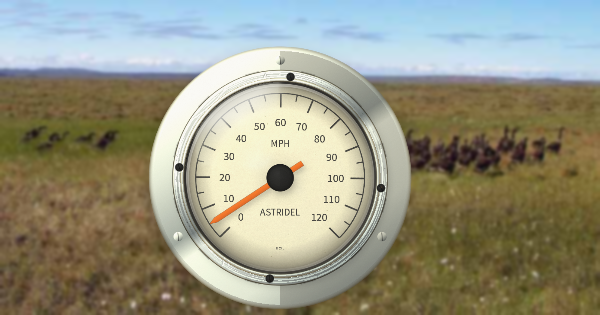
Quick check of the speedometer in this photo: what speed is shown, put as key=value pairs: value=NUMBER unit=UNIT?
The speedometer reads value=5 unit=mph
